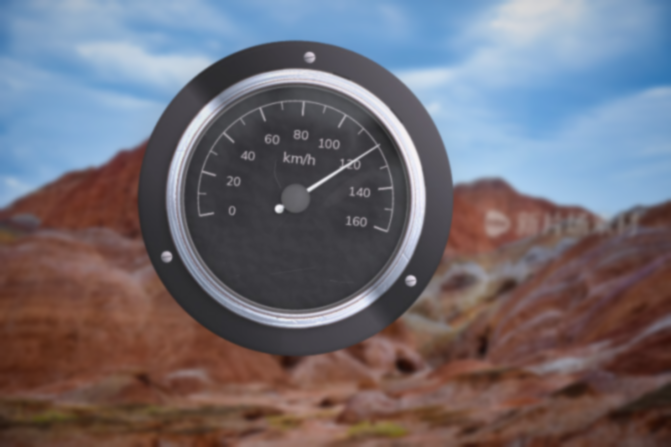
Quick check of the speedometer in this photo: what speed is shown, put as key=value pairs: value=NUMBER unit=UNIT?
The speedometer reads value=120 unit=km/h
